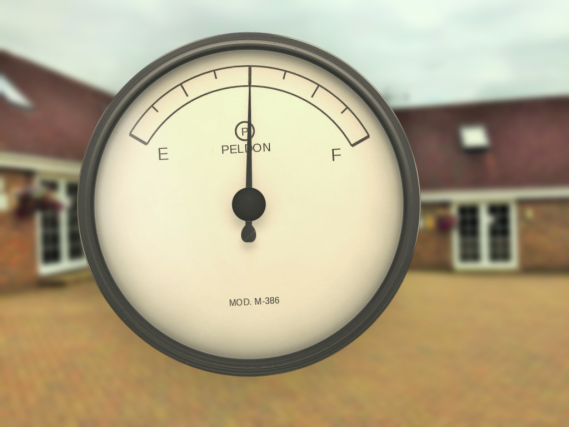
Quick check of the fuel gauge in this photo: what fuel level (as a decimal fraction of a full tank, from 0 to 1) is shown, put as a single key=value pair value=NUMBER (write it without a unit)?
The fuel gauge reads value=0.5
